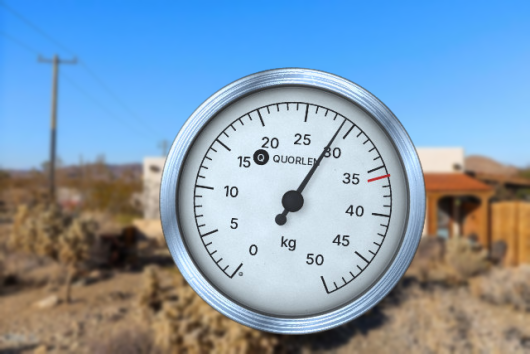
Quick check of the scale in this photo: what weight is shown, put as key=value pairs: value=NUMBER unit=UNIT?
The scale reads value=29 unit=kg
